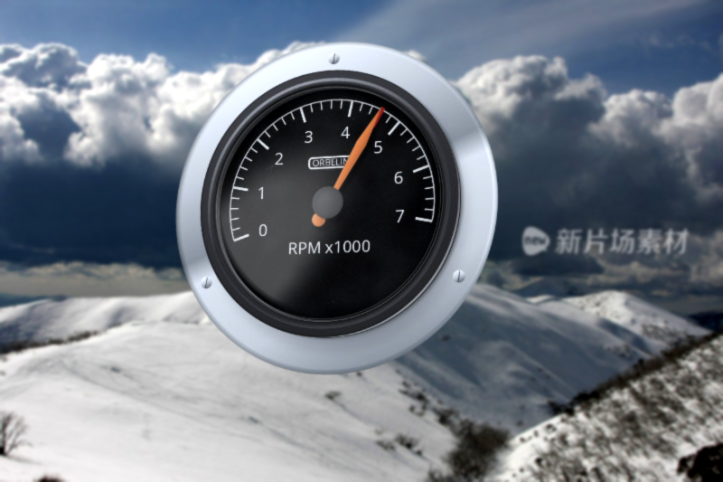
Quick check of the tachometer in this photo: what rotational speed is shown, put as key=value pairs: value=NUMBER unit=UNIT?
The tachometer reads value=4600 unit=rpm
